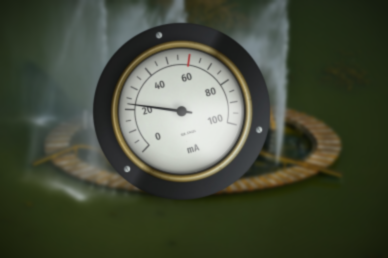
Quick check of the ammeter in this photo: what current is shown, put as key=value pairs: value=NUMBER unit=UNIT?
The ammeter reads value=22.5 unit=mA
